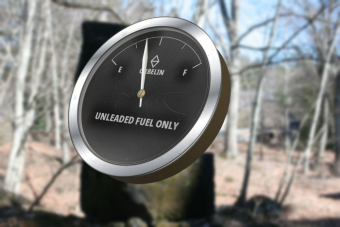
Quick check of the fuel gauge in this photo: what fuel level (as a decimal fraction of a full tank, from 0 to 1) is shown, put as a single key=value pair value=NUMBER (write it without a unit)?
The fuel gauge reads value=0.375
